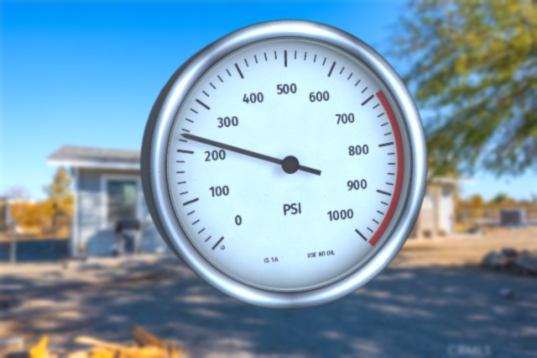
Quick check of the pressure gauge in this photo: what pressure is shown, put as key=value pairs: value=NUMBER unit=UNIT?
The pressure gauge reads value=230 unit=psi
